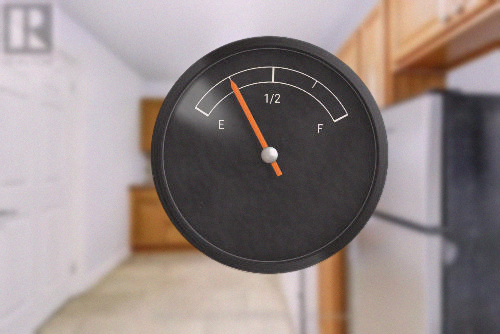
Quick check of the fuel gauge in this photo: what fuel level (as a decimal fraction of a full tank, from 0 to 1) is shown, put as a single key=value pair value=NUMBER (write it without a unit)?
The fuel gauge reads value=0.25
